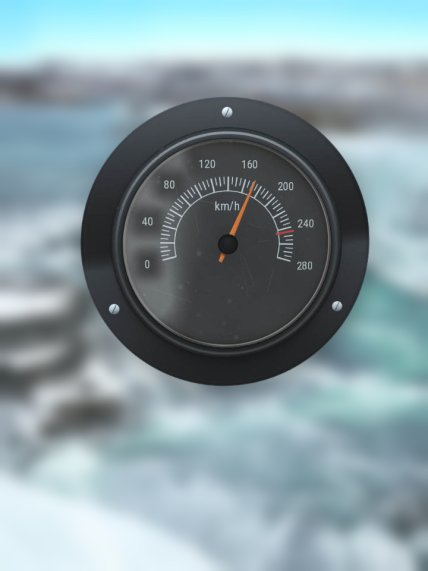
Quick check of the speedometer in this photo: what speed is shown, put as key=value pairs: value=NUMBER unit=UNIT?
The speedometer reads value=170 unit=km/h
